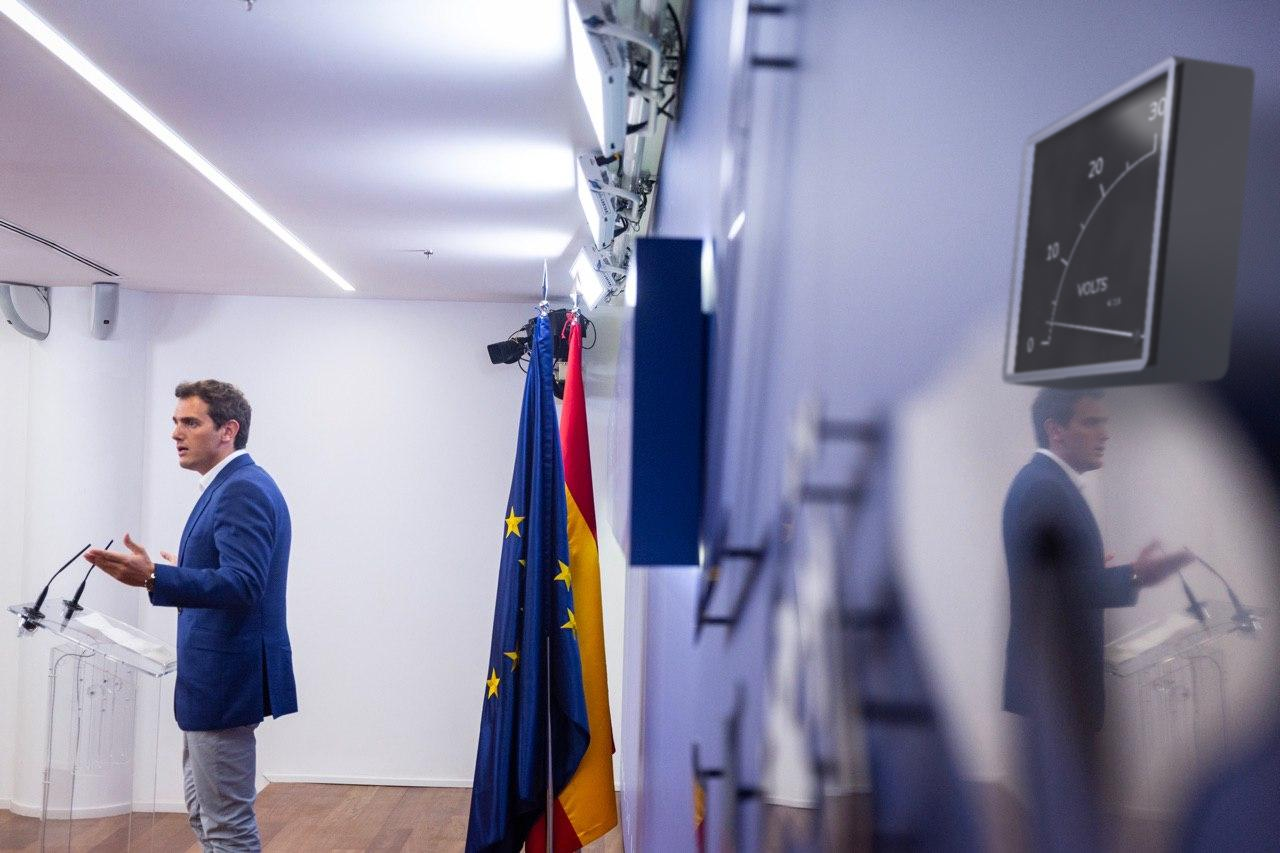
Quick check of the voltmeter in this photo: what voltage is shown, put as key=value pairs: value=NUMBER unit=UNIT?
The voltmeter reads value=2.5 unit=V
